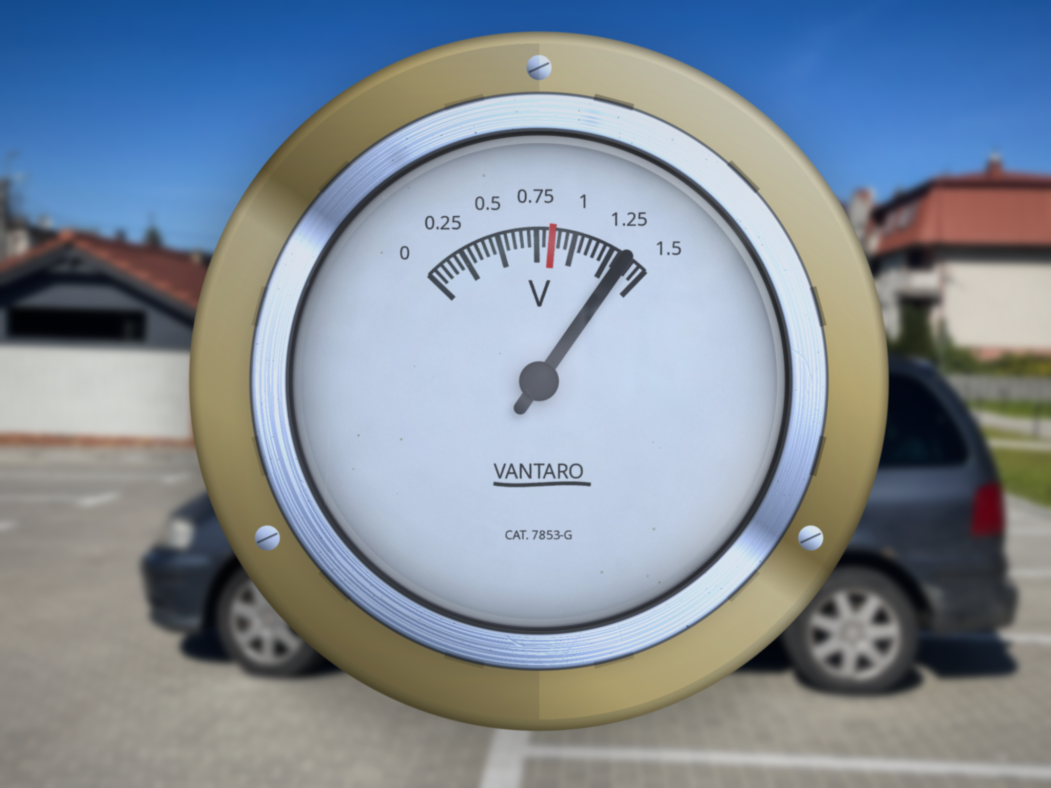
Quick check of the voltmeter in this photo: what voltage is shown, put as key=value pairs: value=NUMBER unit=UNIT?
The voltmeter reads value=1.35 unit=V
